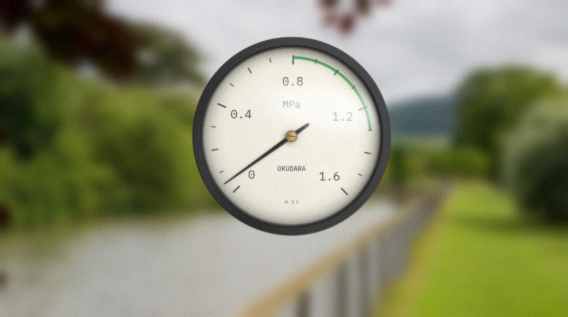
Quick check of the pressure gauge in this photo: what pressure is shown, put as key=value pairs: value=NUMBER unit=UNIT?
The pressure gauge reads value=0.05 unit=MPa
